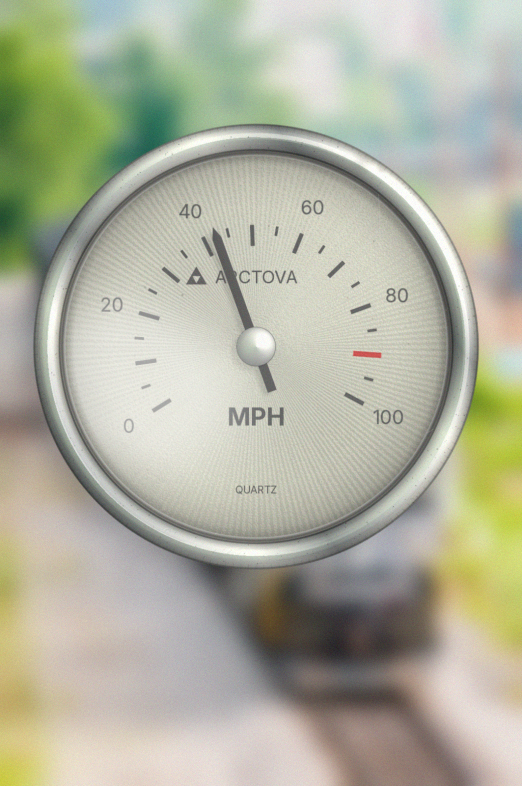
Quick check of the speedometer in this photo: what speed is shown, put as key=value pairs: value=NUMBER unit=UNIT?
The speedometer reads value=42.5 unit=mph
